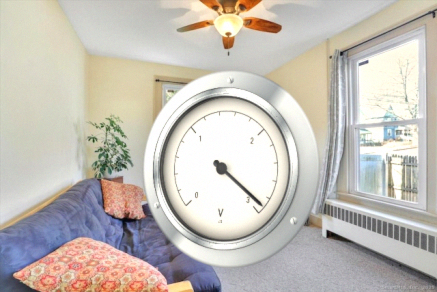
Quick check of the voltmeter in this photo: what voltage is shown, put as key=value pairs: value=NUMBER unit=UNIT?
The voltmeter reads value=2.9 unit=V
